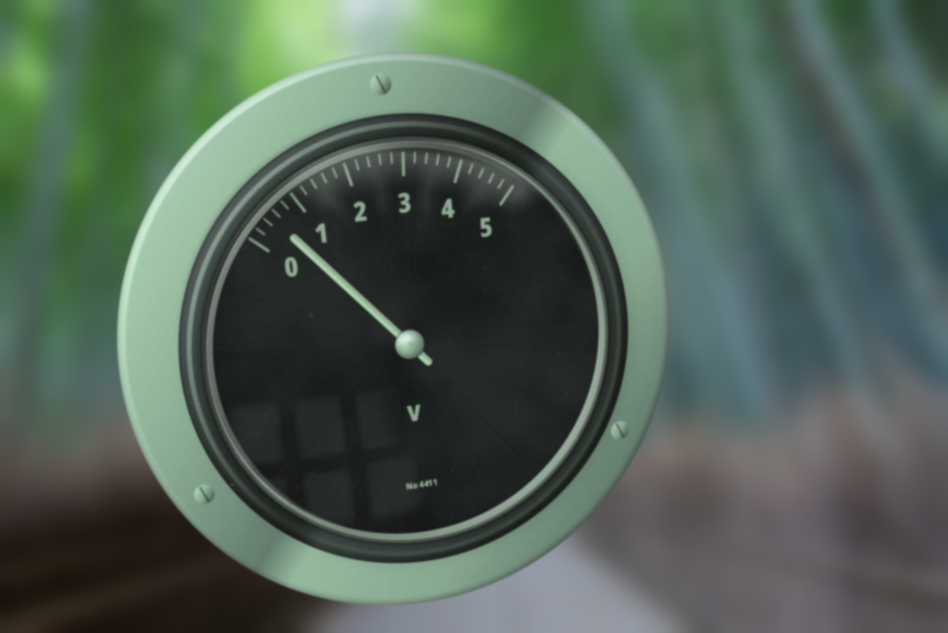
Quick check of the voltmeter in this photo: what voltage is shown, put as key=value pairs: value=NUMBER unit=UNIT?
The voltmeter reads value=0.5 unit=V
